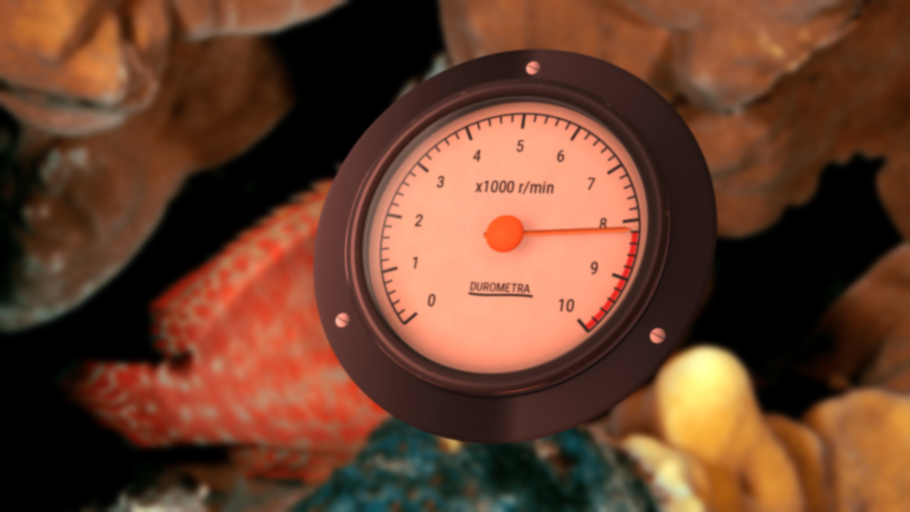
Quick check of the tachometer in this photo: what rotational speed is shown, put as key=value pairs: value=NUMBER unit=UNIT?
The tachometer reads value=8200 unit=rpm
